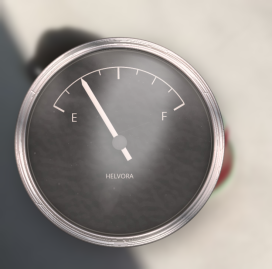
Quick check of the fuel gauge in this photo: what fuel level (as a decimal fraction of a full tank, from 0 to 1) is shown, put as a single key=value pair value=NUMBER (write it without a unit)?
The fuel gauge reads value=0.25
